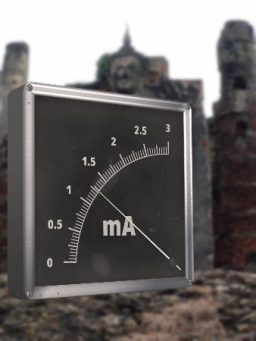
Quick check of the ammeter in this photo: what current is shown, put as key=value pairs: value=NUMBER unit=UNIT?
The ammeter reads value=1.25 unit=mA
